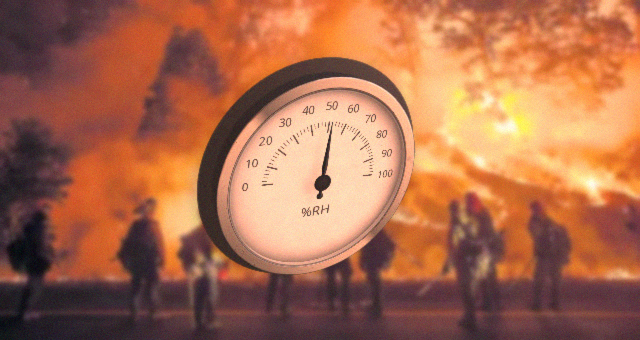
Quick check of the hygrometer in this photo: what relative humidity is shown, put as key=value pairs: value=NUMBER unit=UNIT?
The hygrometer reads value=50 unit=%
